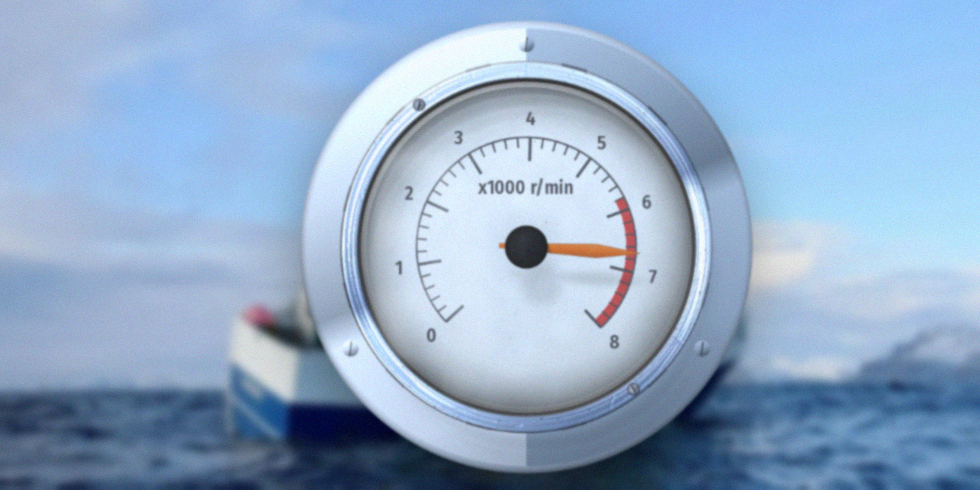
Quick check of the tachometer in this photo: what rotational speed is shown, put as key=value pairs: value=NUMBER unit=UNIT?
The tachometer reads value=6700 unit=rpm
